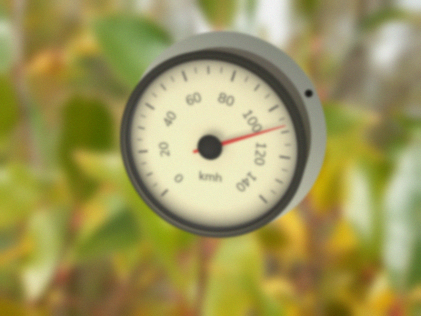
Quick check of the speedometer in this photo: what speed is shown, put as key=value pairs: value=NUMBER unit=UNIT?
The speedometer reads value=107.5 unit=km/h
